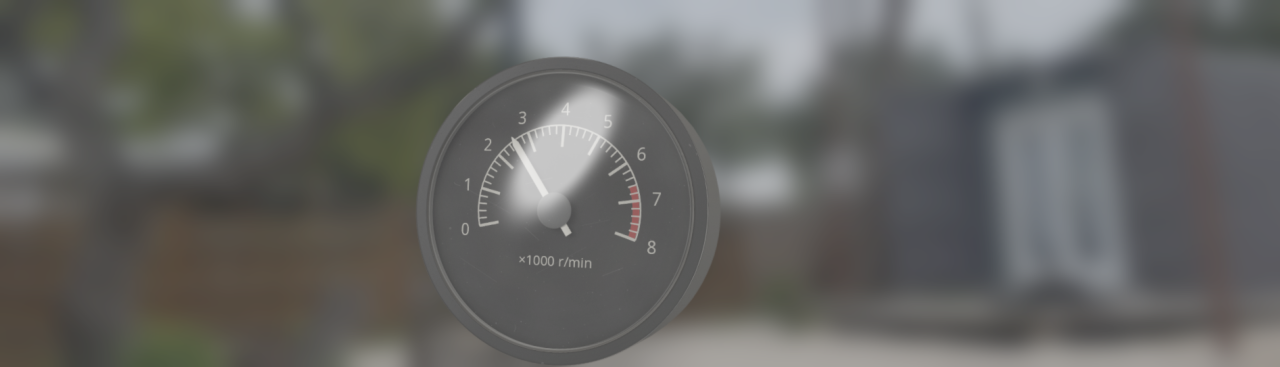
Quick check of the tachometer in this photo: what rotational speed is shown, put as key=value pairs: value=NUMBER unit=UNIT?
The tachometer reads value=2600 unit=rpm
